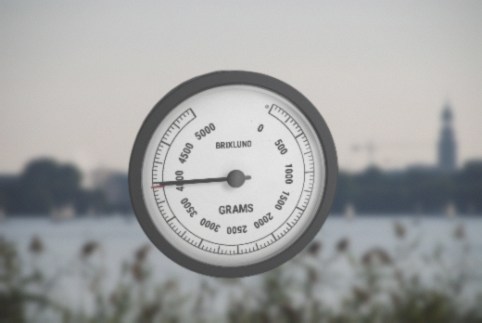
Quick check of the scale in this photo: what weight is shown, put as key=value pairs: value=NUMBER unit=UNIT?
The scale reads value=4000 unit=g
